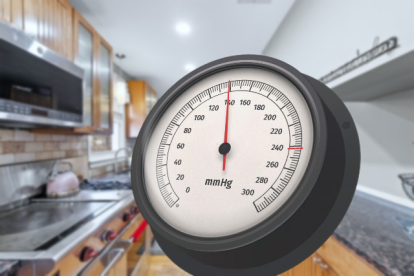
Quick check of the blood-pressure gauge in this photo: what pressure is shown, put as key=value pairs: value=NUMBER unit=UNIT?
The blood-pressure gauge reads value=140 unit=mmHg
